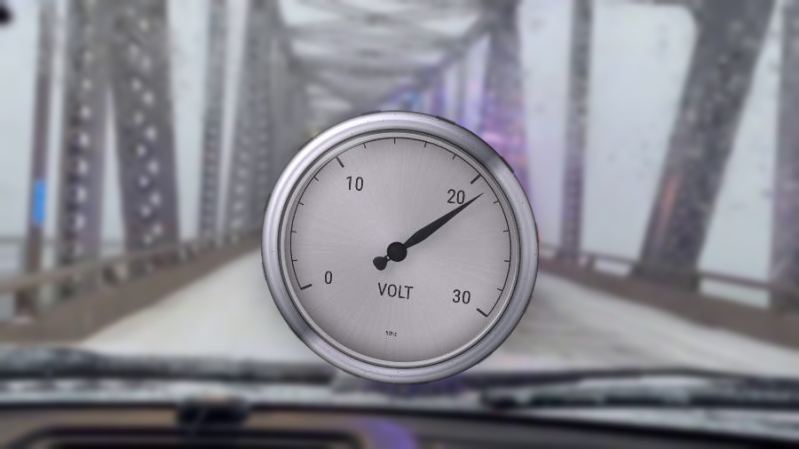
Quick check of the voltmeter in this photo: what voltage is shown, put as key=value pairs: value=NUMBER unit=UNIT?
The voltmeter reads value=21 unit=V
